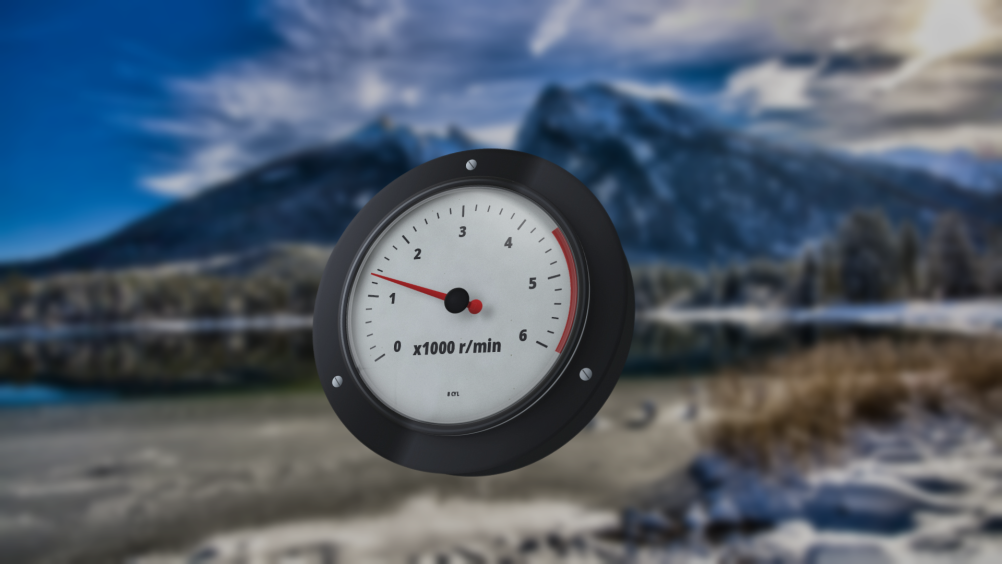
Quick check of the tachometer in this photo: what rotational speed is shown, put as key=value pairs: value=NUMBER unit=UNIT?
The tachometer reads value=1300 unit=rpm
